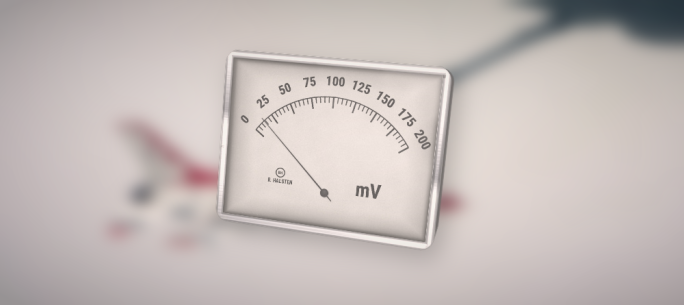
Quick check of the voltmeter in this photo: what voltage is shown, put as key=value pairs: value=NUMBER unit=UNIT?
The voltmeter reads value=15 unit=mV
